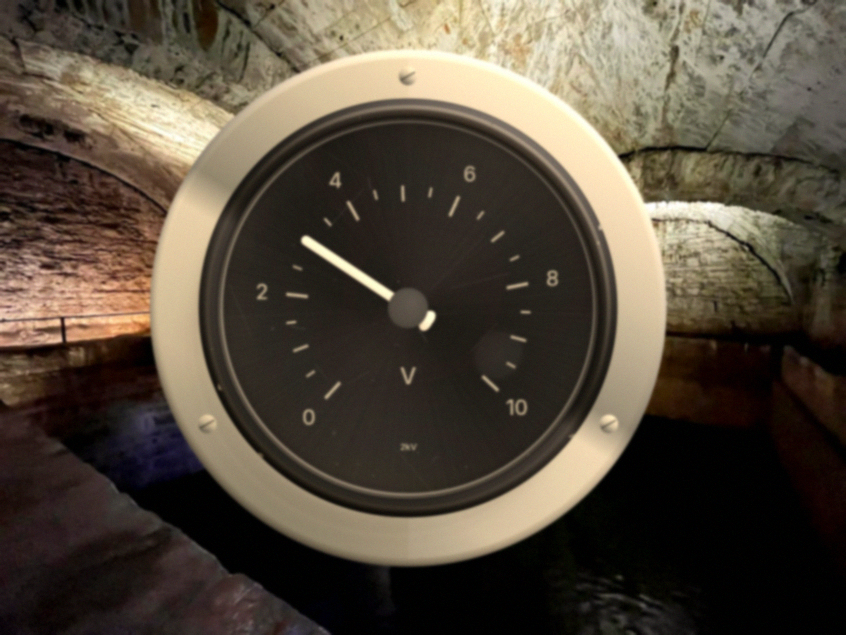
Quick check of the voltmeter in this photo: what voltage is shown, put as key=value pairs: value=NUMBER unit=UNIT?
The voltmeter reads value=3 unit=V
